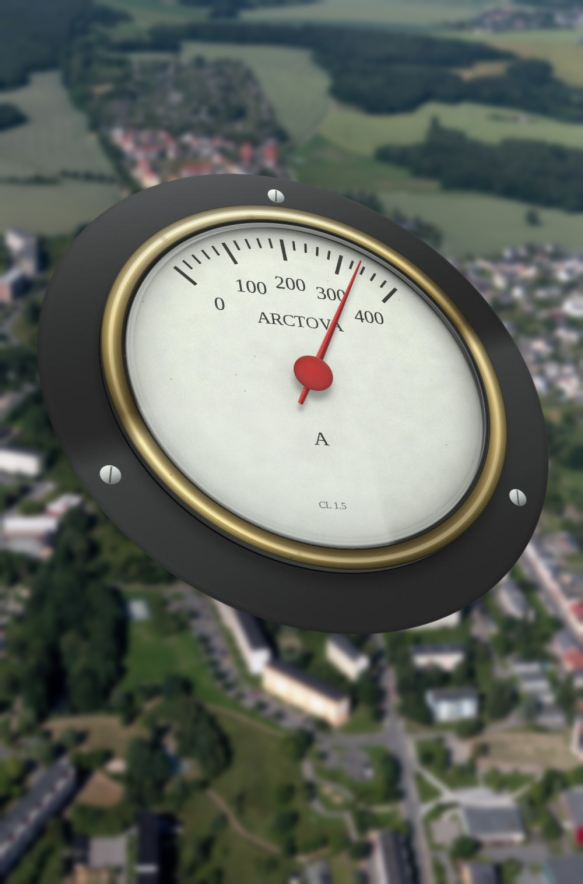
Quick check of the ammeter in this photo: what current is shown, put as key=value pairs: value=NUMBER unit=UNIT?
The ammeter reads value=330 unit=A
